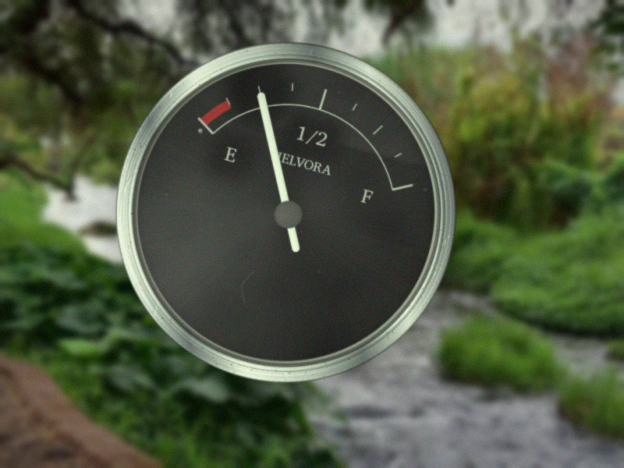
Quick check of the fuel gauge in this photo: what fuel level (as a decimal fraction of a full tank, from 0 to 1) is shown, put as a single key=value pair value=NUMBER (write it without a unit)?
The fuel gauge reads value=0.25
